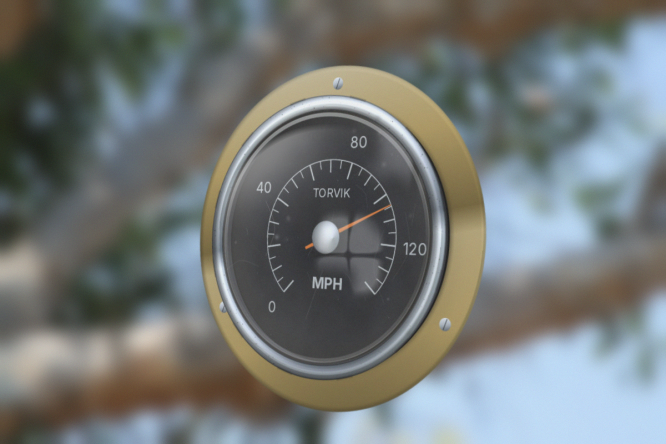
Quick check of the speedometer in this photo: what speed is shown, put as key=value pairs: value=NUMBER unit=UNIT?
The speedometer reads value=105 unit=mph
